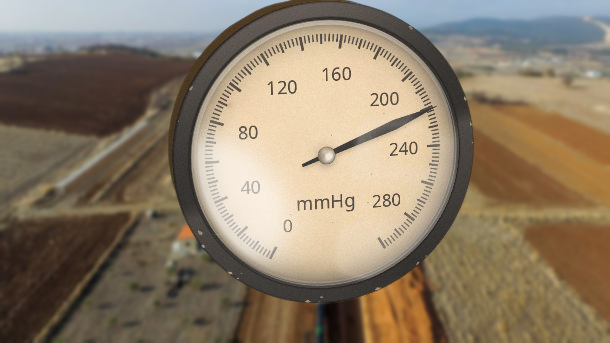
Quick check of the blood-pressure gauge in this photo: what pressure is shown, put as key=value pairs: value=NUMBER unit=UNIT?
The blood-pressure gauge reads value=220 unit=mmHg
